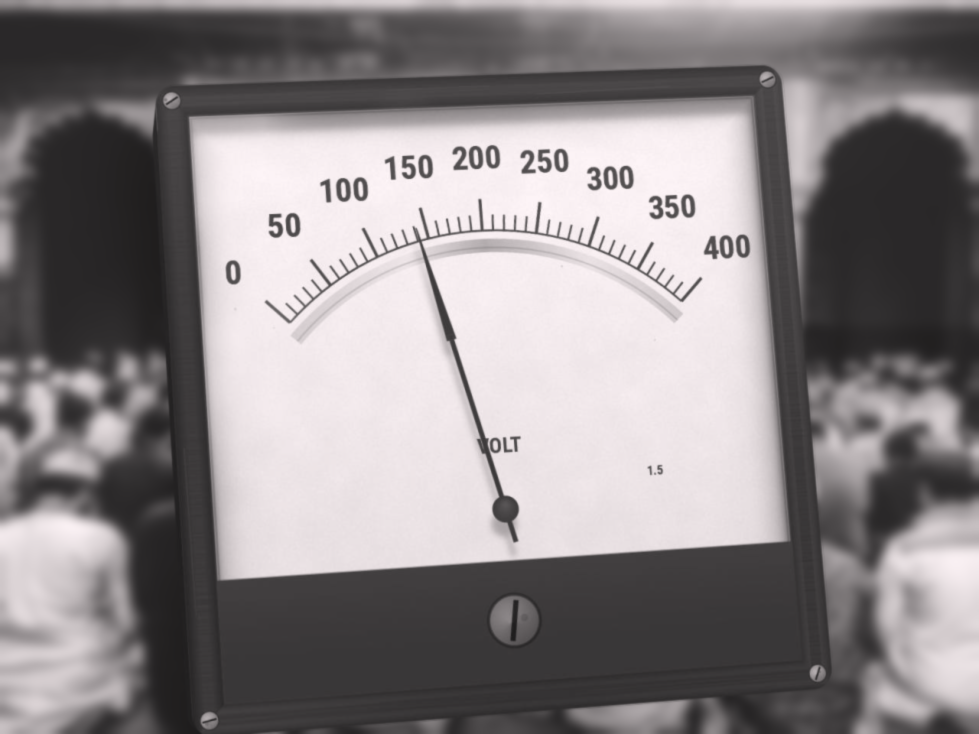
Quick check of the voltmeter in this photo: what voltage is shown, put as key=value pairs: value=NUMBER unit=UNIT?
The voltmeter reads value=140 unit=V
